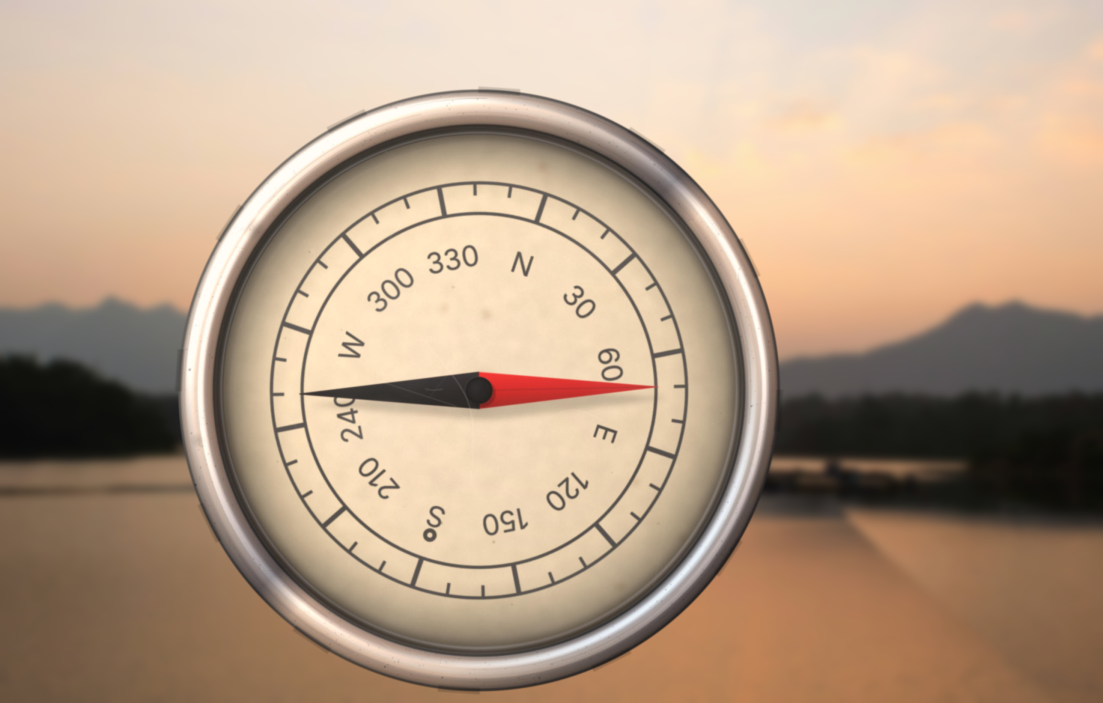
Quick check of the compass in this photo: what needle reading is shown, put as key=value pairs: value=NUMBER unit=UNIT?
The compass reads value=70 unit=°
